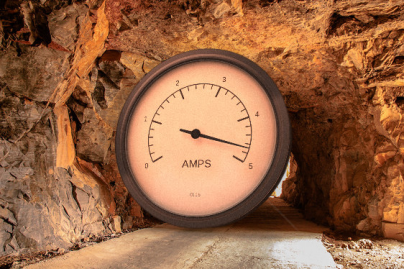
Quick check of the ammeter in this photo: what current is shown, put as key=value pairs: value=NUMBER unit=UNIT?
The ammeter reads value=4.7 unit=A
